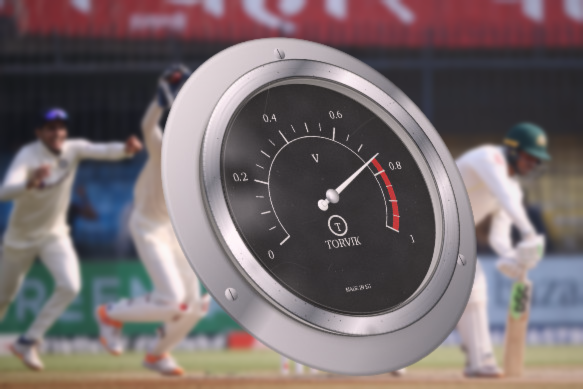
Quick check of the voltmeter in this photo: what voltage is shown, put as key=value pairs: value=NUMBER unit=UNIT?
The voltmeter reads value=0.75 unit=V
